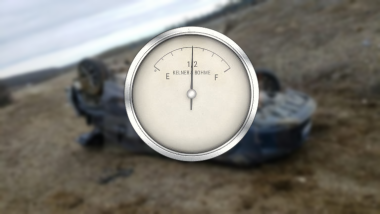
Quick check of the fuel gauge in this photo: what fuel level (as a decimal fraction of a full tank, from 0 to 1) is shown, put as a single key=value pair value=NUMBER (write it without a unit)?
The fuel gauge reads value=0.5
